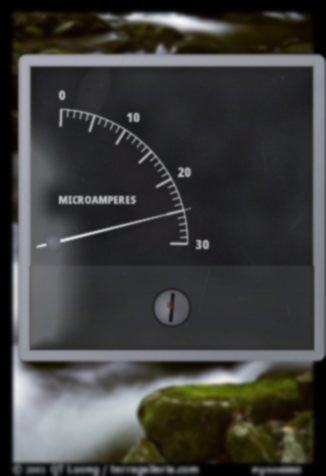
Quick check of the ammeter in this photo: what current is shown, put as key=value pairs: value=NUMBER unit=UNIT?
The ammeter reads value=25 unit=µA
